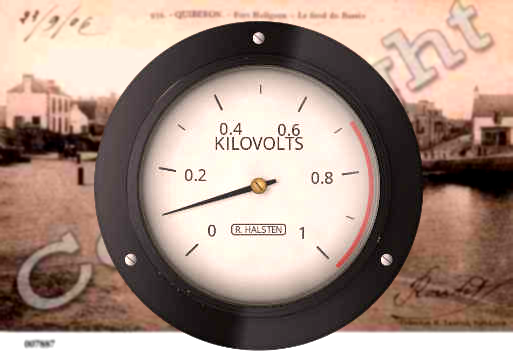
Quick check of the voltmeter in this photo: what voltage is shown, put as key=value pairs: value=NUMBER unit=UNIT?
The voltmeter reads value=0.1 unit=kV
